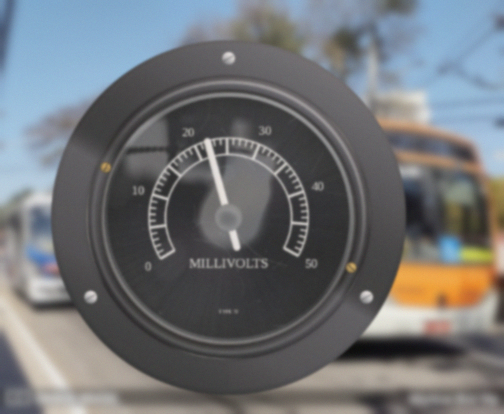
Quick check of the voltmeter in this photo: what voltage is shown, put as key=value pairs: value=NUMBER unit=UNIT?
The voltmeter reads value=22 unit=mV
